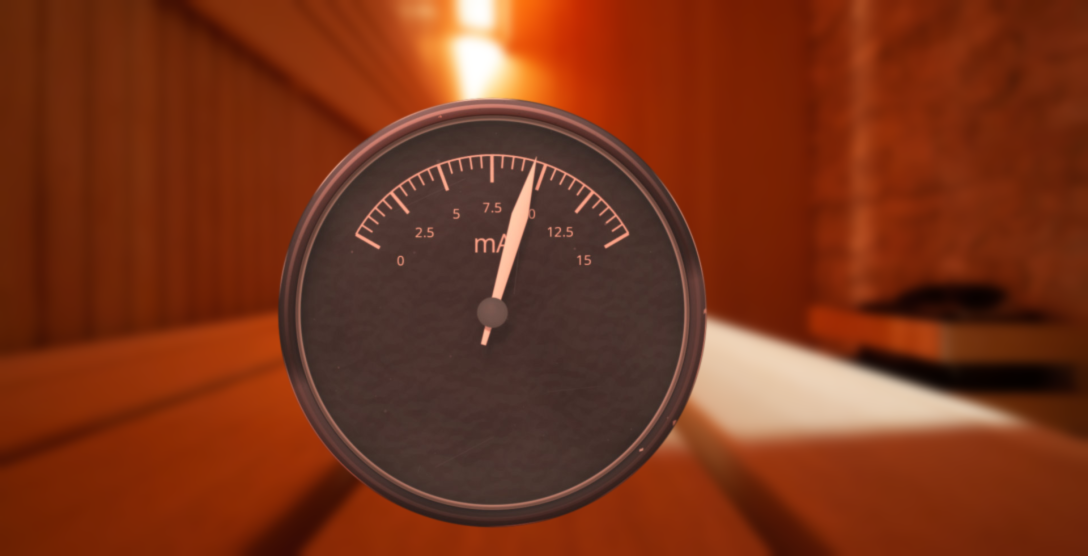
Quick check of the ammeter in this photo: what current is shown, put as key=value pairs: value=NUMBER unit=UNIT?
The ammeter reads value=9.5 unit=mA
